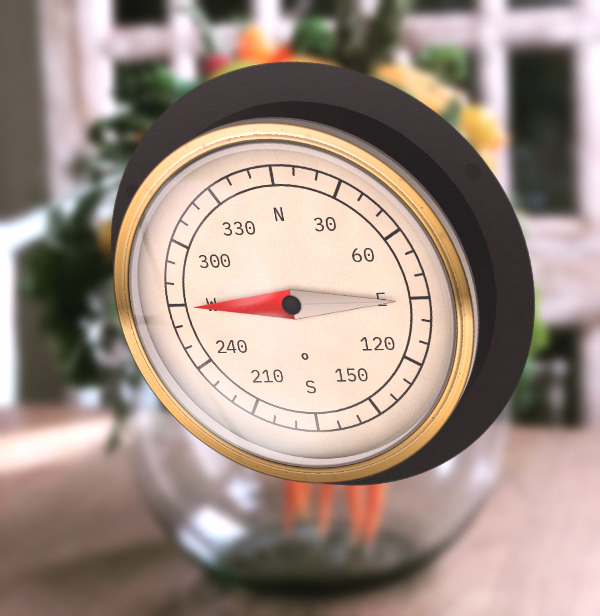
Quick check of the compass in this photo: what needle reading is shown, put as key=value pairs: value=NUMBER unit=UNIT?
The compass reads value=270 unit=°
